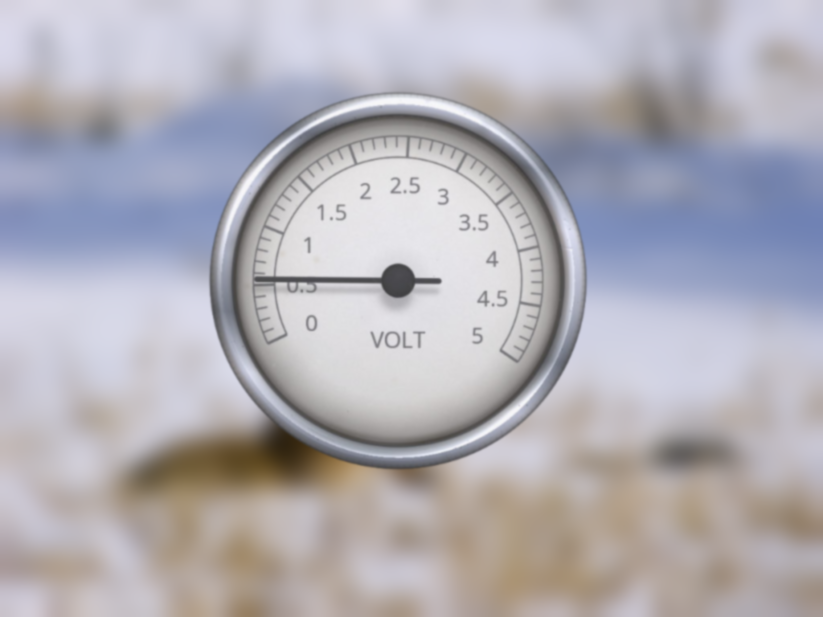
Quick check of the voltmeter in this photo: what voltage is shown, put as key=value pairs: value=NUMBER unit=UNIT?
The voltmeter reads value=0.55 unit=V
